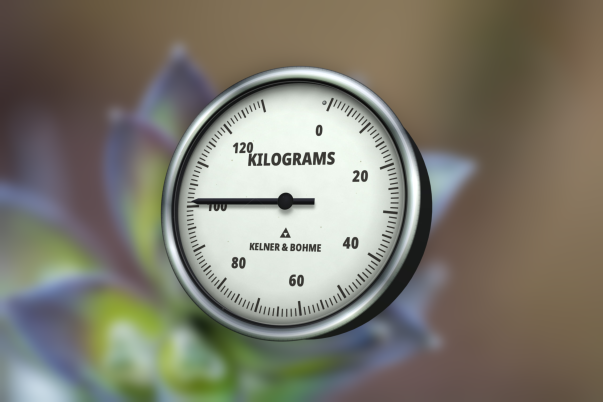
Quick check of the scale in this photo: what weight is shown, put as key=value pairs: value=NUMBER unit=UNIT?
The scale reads value=101 unit=kg
